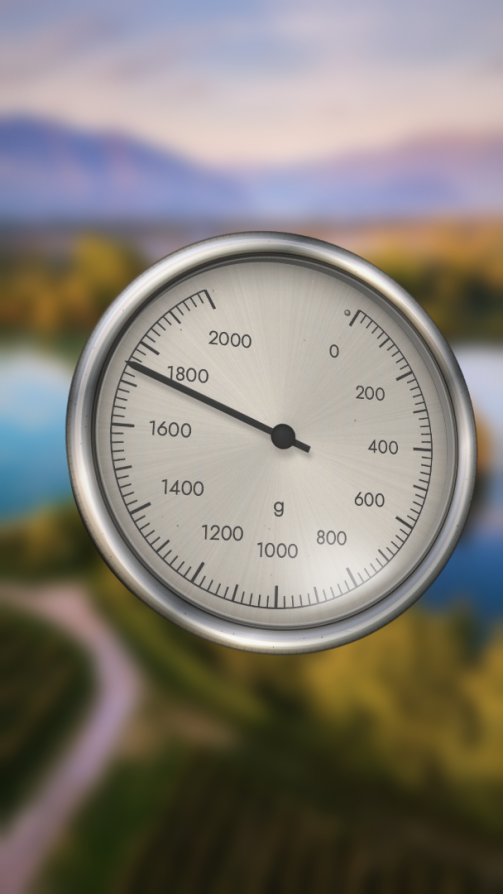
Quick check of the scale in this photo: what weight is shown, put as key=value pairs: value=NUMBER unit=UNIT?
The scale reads value=1740 unit=g
